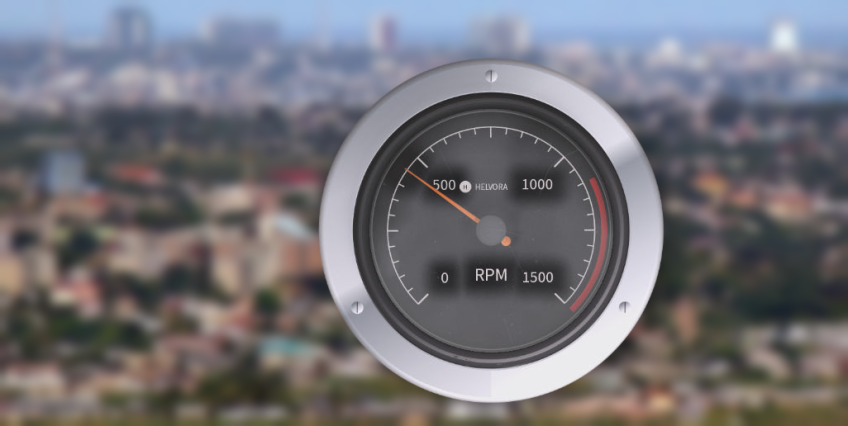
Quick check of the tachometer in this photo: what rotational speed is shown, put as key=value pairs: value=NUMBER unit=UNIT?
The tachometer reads value=450 unit=rpm
